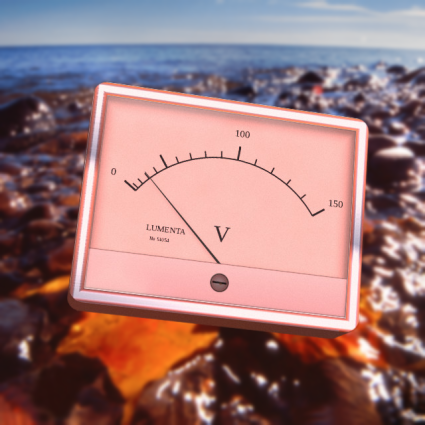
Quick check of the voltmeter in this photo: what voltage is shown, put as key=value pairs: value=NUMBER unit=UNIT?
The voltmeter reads value=30 unit=V
